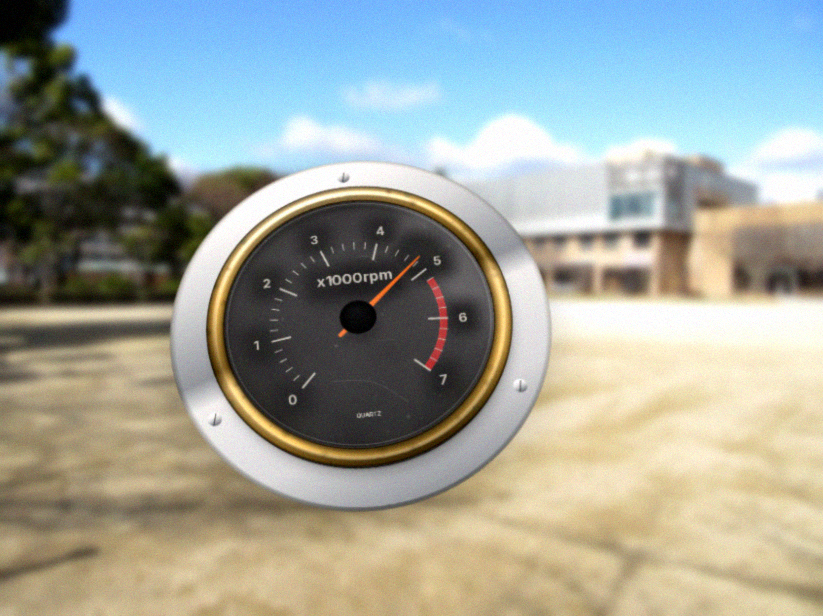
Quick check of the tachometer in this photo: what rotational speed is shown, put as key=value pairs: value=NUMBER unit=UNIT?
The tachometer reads value=4800 unit=rpm
